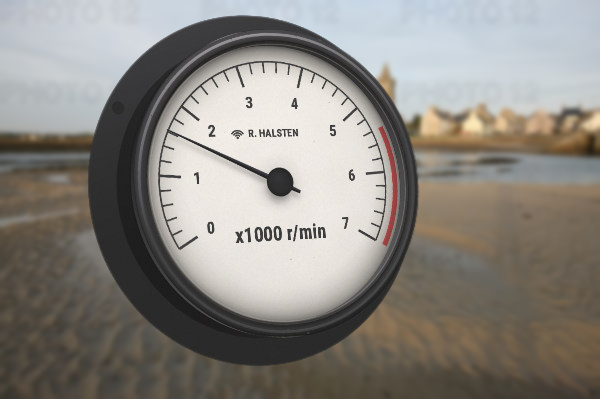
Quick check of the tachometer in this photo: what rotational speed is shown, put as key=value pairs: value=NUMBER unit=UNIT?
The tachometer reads value=1600 unit=rpm
